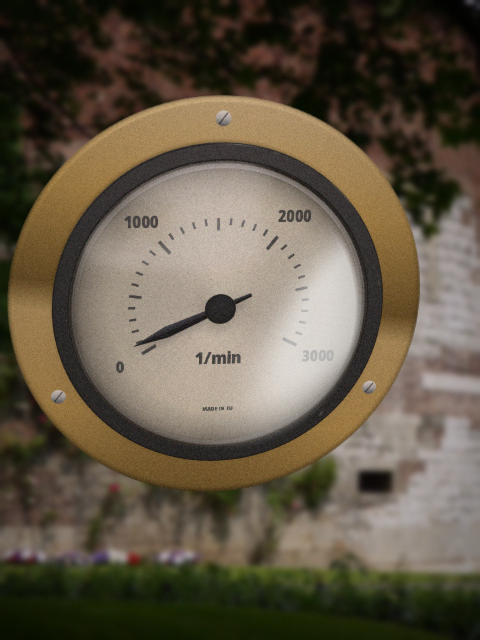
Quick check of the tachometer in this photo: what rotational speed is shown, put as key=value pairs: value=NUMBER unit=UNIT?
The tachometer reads value=100 unit=rpm
